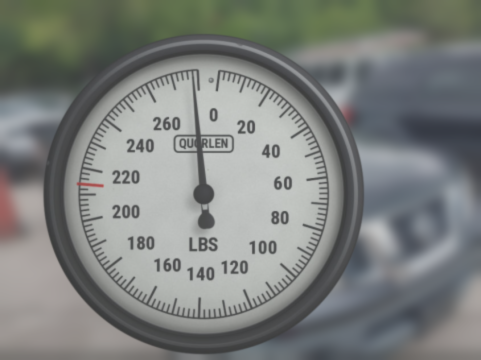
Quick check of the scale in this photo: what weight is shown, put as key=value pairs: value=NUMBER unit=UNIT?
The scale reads value=278 unit=lb
